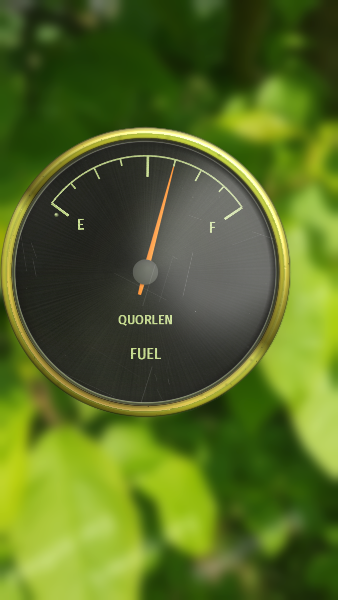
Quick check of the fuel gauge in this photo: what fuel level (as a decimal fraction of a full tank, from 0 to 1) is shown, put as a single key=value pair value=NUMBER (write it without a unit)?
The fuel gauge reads value=0.625
